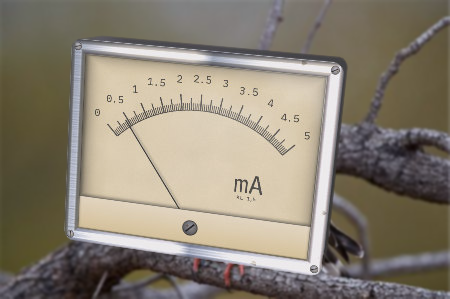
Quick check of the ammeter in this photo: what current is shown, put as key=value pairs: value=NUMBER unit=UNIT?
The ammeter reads value=0.5 unit=mA
